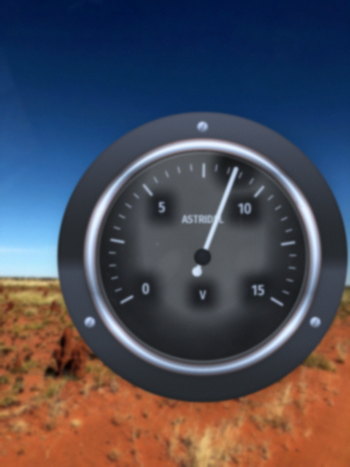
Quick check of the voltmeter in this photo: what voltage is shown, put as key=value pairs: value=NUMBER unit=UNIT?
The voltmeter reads value=8.75 unit=V
